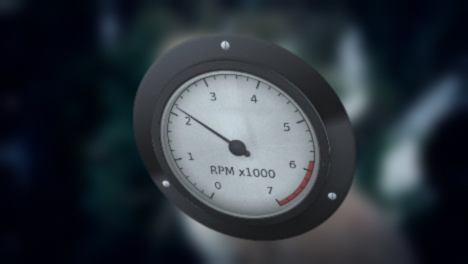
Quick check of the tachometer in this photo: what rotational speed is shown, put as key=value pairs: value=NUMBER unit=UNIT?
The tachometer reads value=2200 unit=rpm
